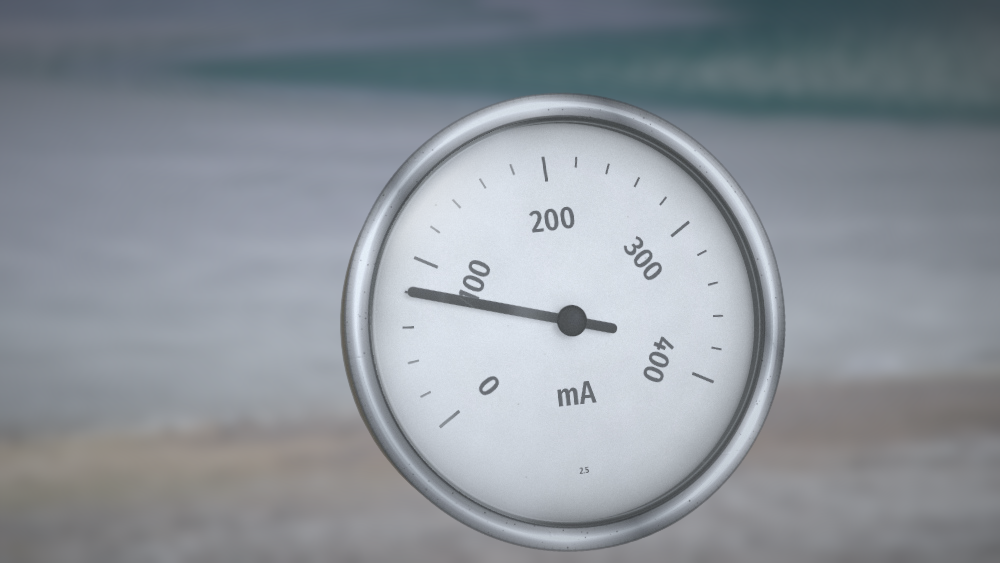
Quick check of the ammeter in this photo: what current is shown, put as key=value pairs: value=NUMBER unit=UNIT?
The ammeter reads value=80 unit=mA
